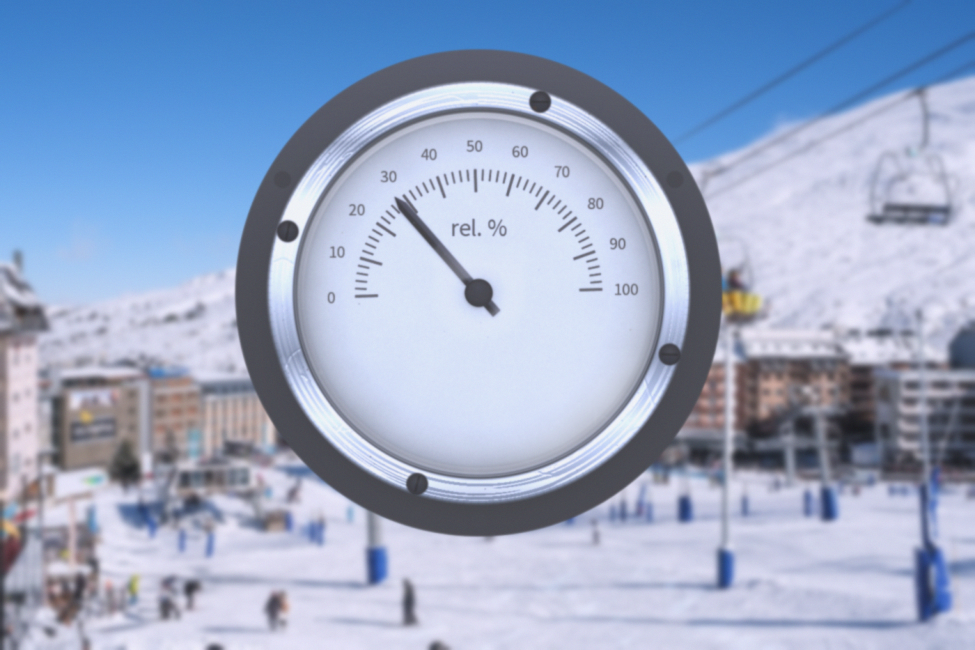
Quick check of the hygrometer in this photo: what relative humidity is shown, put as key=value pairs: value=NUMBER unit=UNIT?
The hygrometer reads value=28 unit=%
